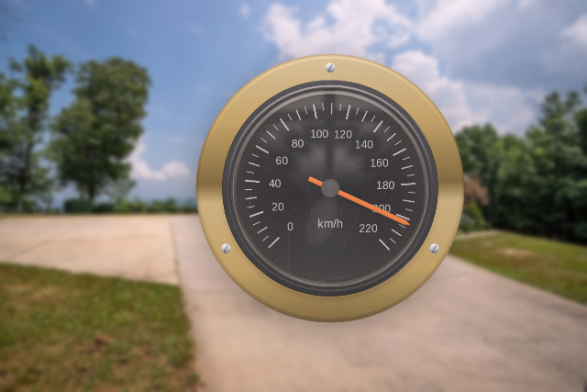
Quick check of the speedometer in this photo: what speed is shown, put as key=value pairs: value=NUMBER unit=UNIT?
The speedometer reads value=202.5 unit=km/h
